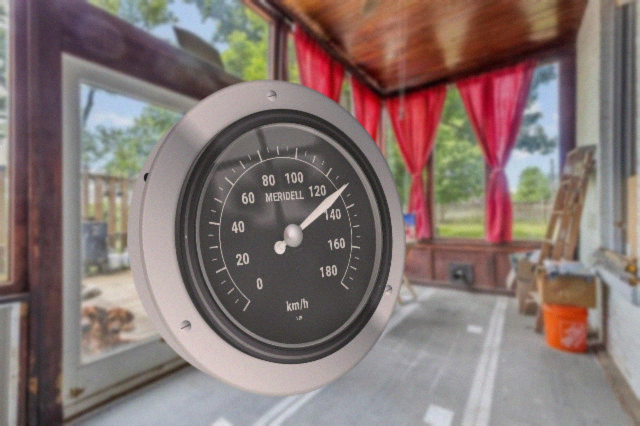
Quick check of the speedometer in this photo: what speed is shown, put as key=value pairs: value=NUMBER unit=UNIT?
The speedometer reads value=130 unit=km/h
